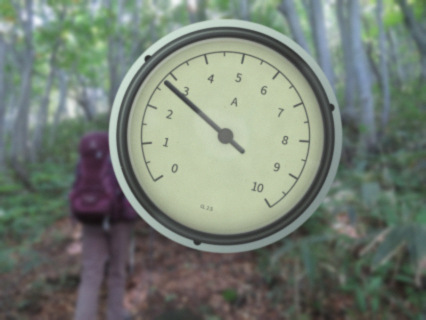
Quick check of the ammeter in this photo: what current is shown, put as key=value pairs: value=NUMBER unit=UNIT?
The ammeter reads value=2.75 unit=A
